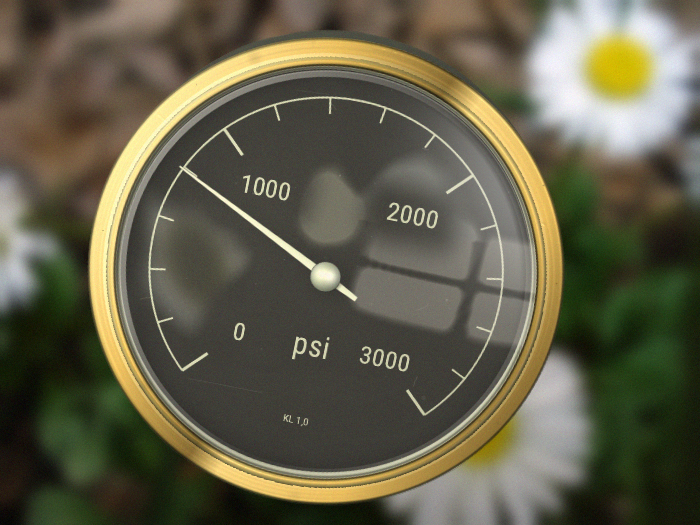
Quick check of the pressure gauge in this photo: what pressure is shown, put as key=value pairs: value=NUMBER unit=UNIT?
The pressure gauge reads value=800 unit=psi
